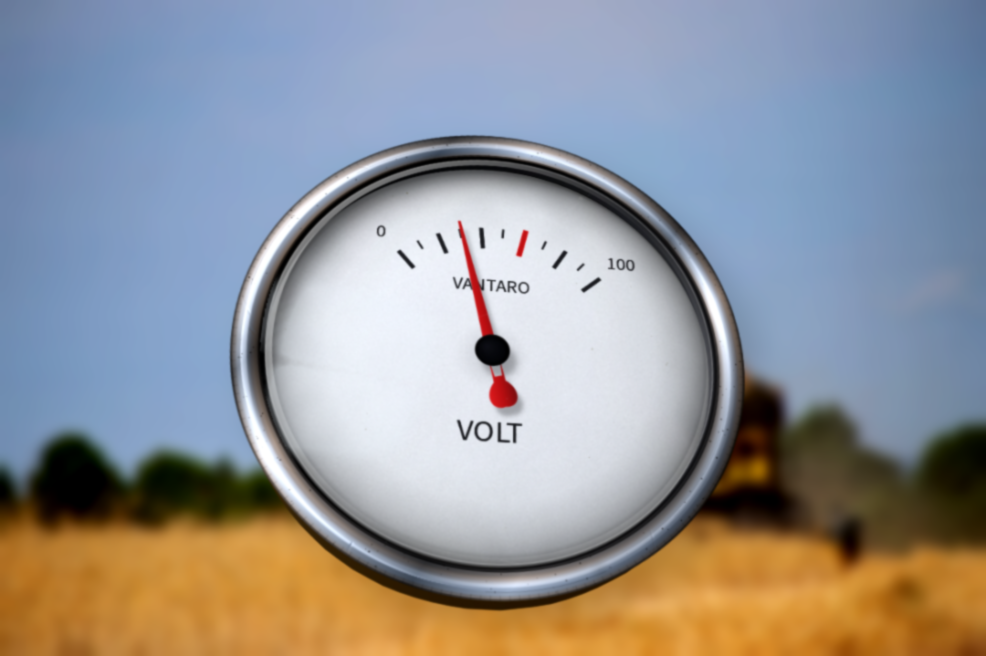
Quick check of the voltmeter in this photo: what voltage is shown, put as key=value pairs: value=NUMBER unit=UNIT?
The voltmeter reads value=30 unit=V
